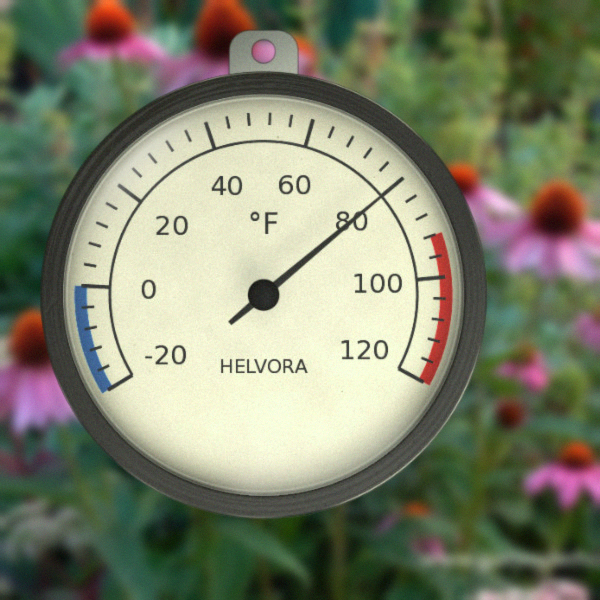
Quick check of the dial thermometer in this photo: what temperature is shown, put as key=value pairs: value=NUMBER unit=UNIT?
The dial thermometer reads value=80 unit=°F
